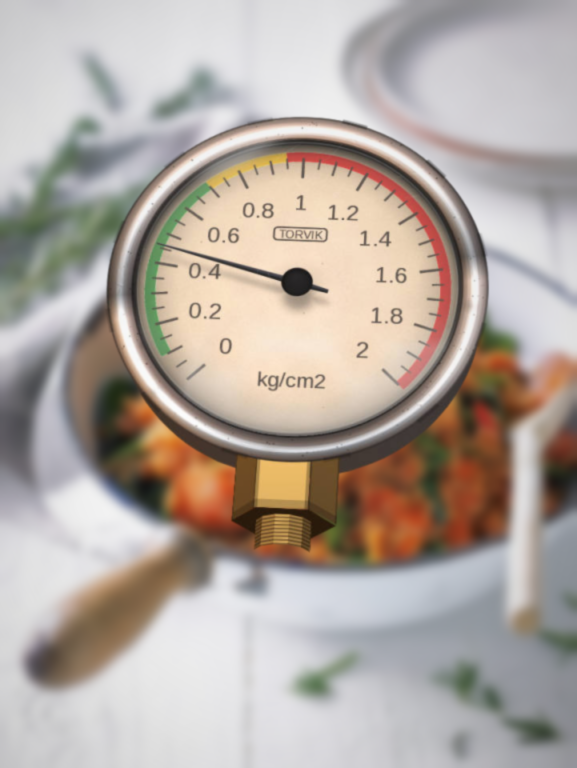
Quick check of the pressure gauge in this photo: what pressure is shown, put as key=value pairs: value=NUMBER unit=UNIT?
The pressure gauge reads value=0.45 unit=kg/cm²
